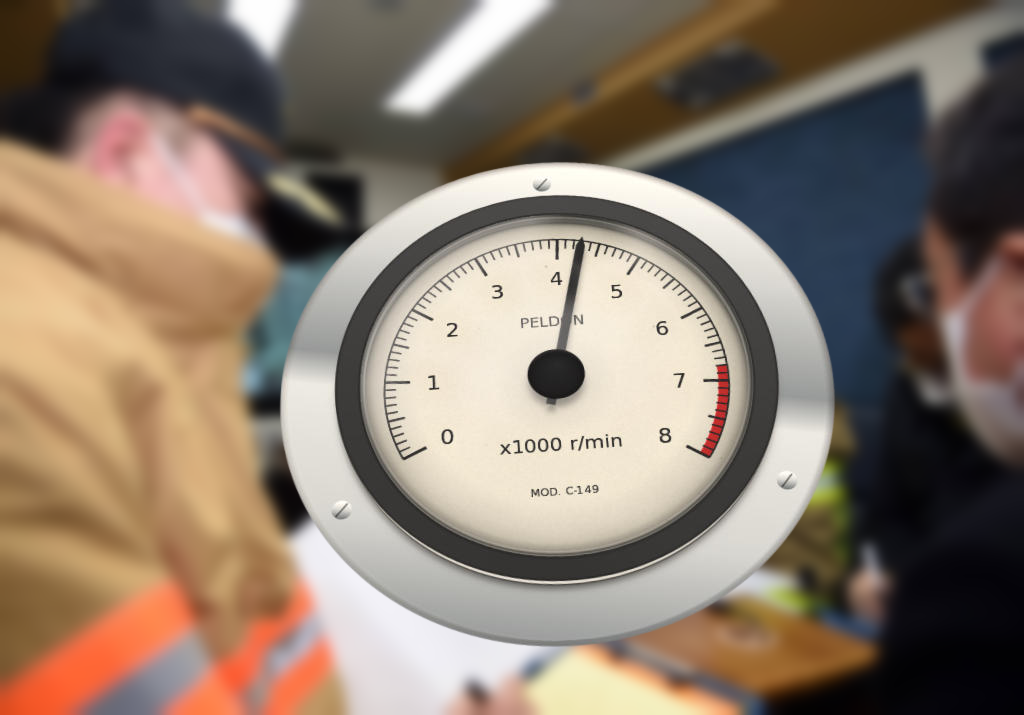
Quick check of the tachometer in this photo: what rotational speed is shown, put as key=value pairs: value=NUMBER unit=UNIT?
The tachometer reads value=4300 unit=rpm
